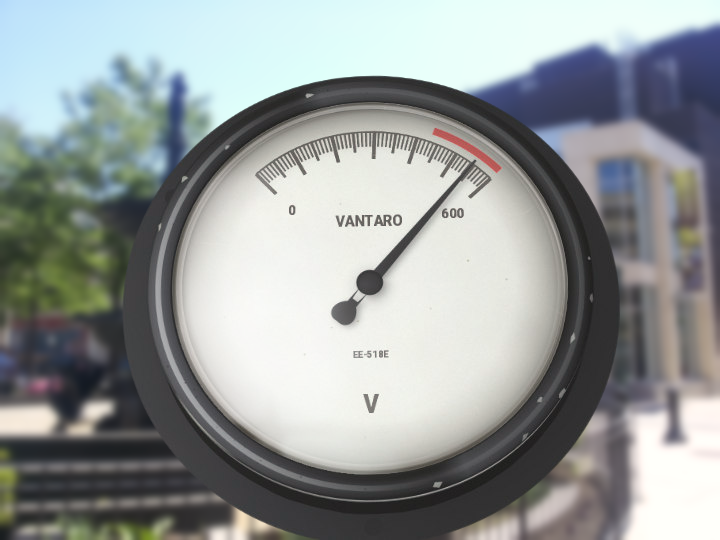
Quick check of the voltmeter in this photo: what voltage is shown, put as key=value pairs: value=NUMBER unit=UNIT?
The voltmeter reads value=550 unit=V
